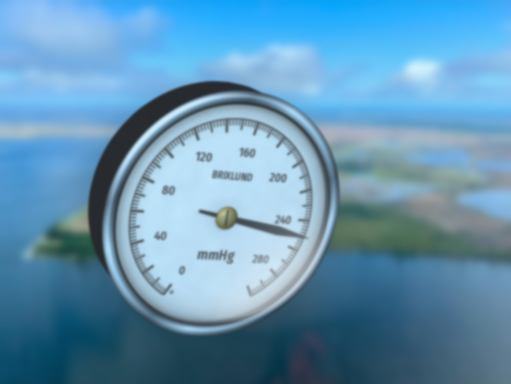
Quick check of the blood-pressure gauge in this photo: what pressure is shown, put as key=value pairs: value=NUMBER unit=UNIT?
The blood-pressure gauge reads value=250 unit=mmHg
